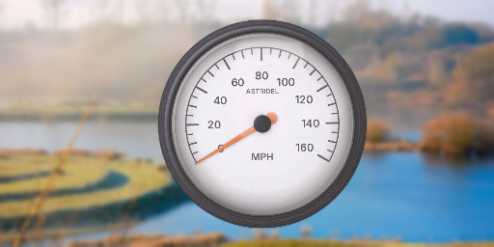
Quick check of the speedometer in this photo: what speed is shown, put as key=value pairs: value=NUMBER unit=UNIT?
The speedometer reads value=0 unit=mph
